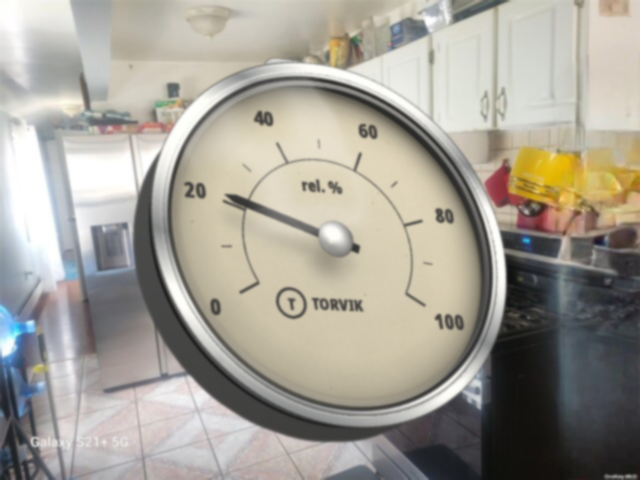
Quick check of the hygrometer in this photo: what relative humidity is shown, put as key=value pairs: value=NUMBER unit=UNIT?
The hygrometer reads value=20 unit=%
